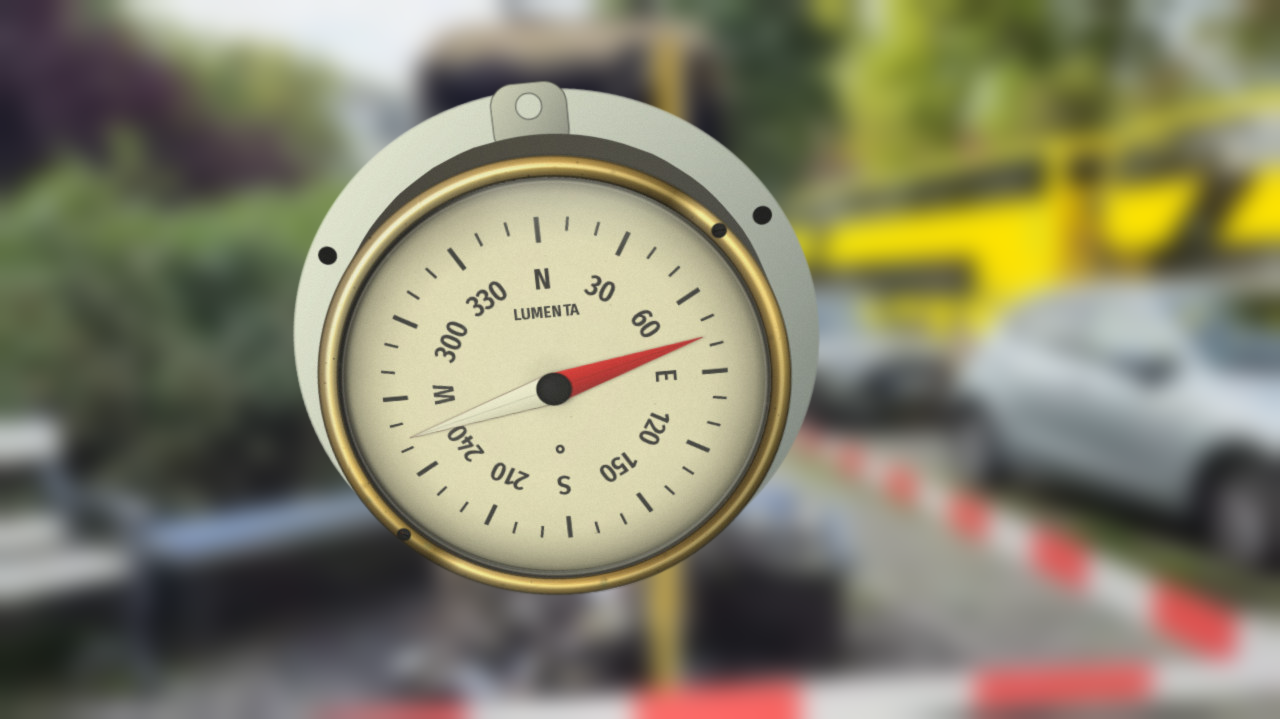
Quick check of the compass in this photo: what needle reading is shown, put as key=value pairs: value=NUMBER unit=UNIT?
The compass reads value=75 unit=°
